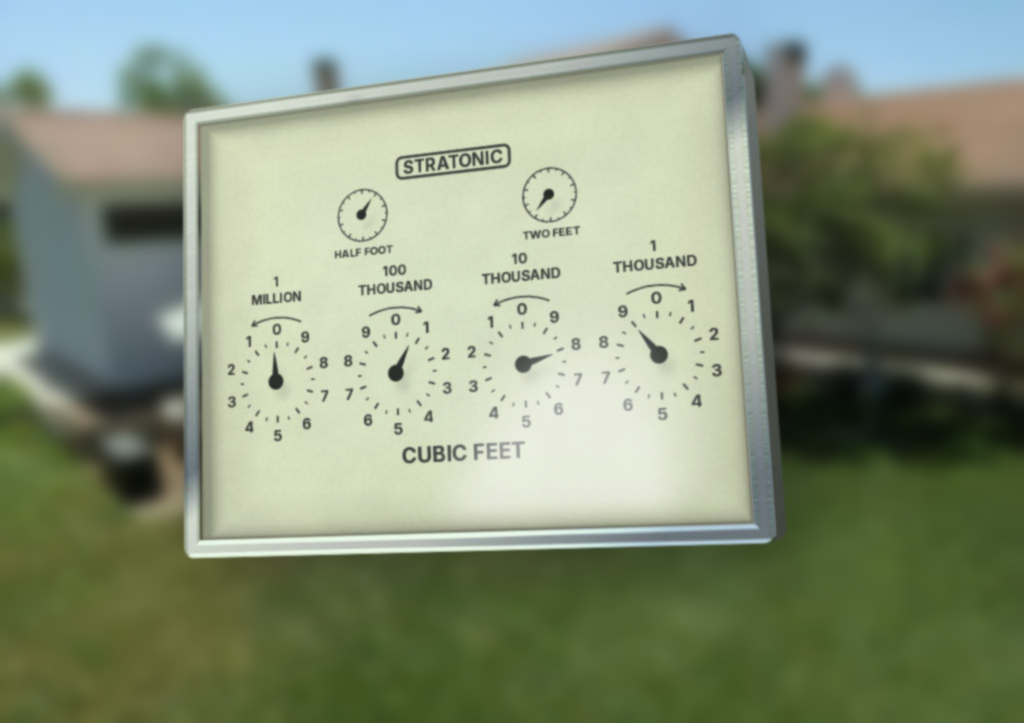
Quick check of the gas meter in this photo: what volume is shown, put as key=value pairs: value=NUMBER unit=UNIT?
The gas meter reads value=7900 unit=ft³
